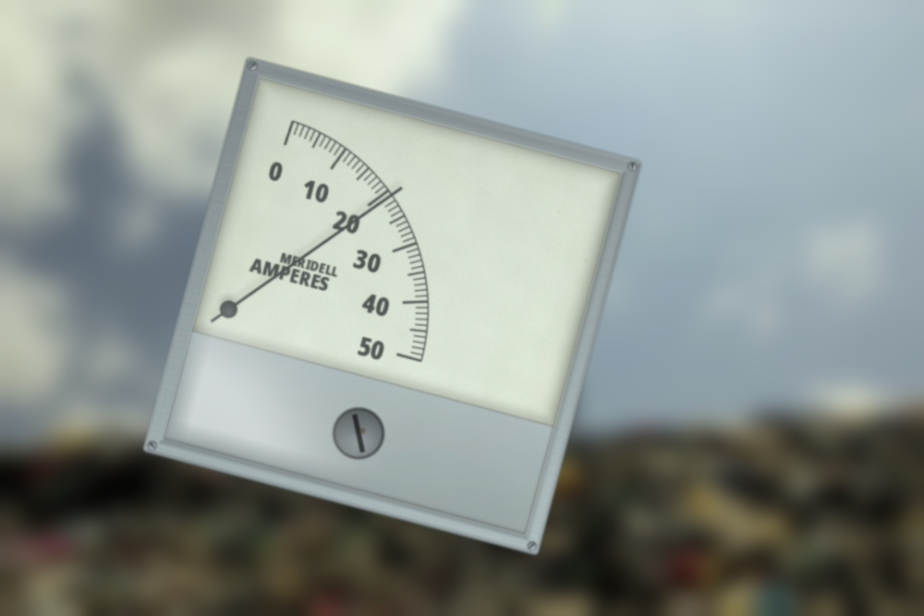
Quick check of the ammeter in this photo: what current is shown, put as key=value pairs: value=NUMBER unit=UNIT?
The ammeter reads value=21 unit=A
